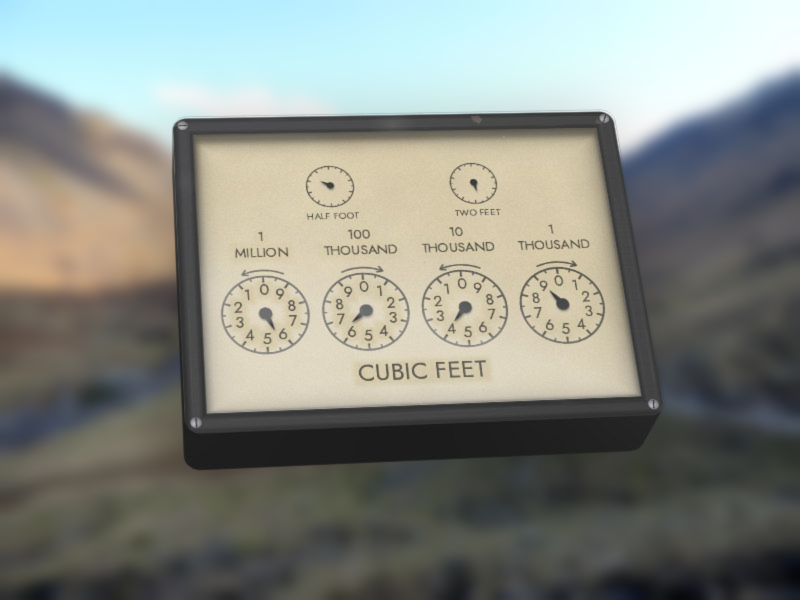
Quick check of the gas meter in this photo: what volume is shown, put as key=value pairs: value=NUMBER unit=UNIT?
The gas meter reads value=563900 unit=ft³
